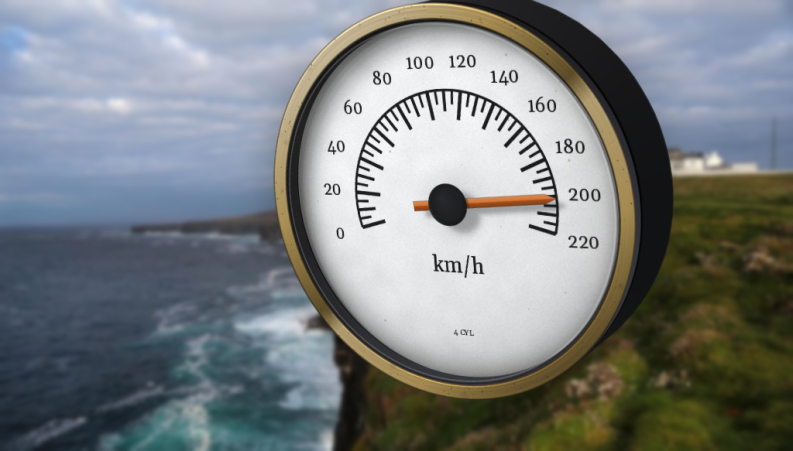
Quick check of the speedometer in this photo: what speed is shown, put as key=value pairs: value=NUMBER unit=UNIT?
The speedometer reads value=200 unit=km/h
